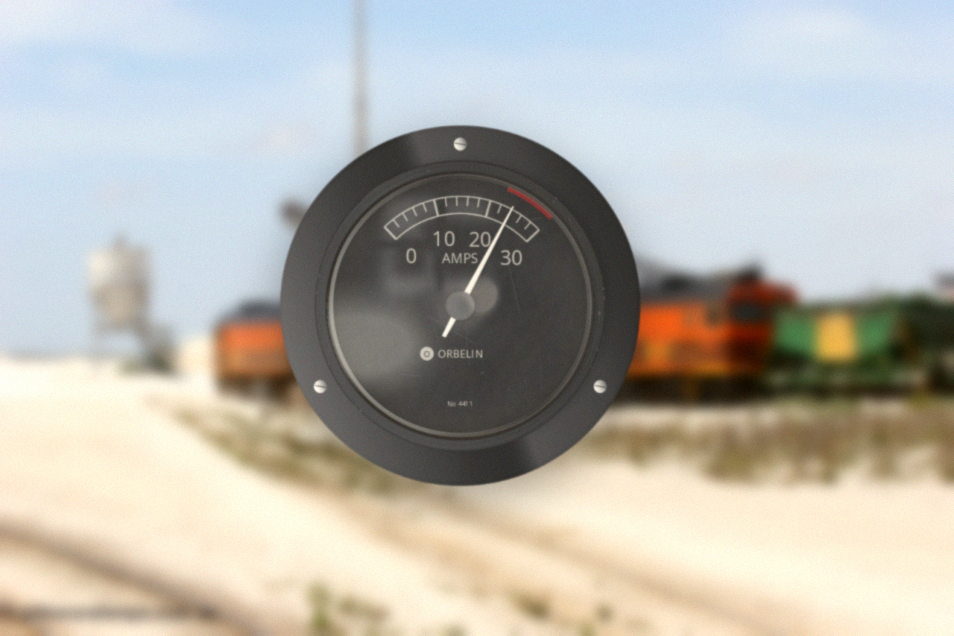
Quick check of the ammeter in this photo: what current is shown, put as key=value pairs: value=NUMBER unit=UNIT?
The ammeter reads value=24 unit=A
